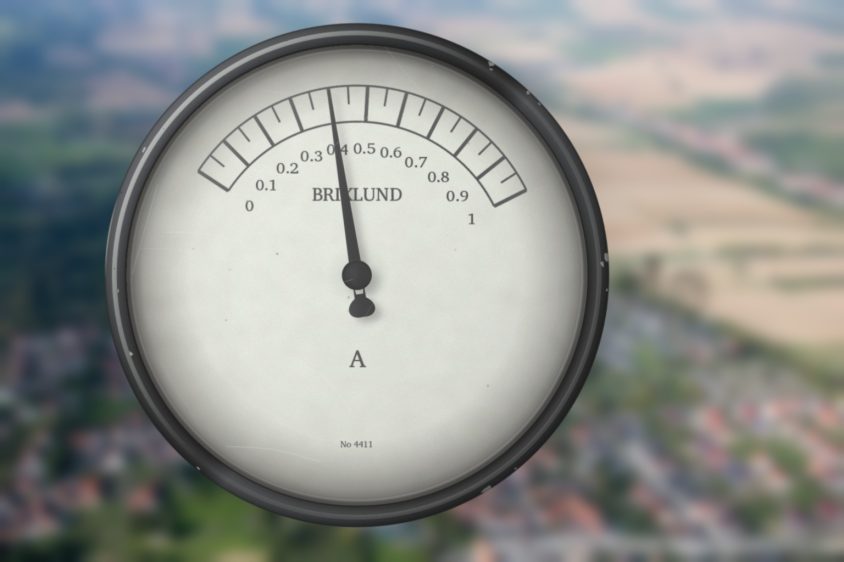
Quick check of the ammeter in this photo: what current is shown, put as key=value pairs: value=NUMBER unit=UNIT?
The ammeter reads value=0.4 unit=A
